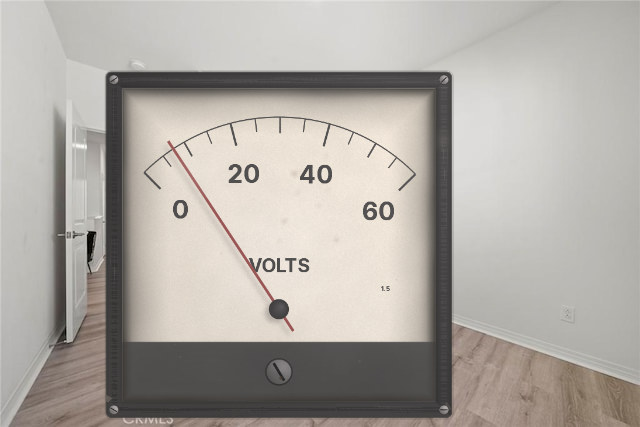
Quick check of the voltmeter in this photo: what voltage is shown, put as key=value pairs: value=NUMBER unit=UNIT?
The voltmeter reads value=7.5 unit=V
